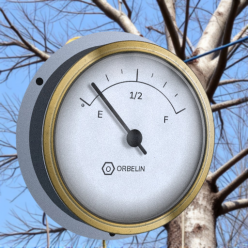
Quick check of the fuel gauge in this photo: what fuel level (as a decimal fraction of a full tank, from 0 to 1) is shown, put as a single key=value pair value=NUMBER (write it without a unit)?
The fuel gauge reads value=0.125
